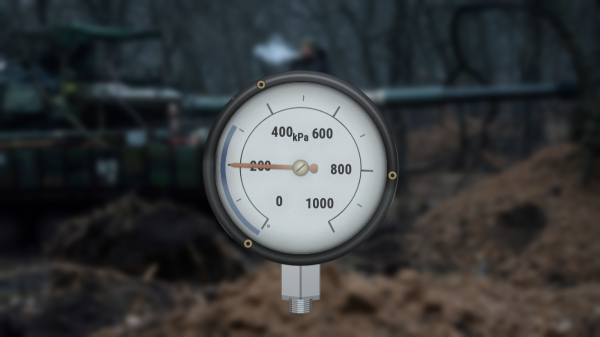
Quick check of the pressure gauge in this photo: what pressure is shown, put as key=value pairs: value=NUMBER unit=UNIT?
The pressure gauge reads value=200 unit=kPa
